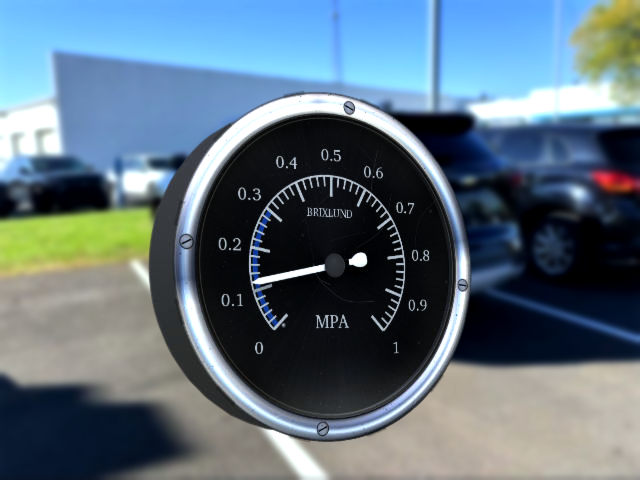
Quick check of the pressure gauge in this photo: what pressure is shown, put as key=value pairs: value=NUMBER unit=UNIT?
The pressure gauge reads value=0.12 unit=MPa
